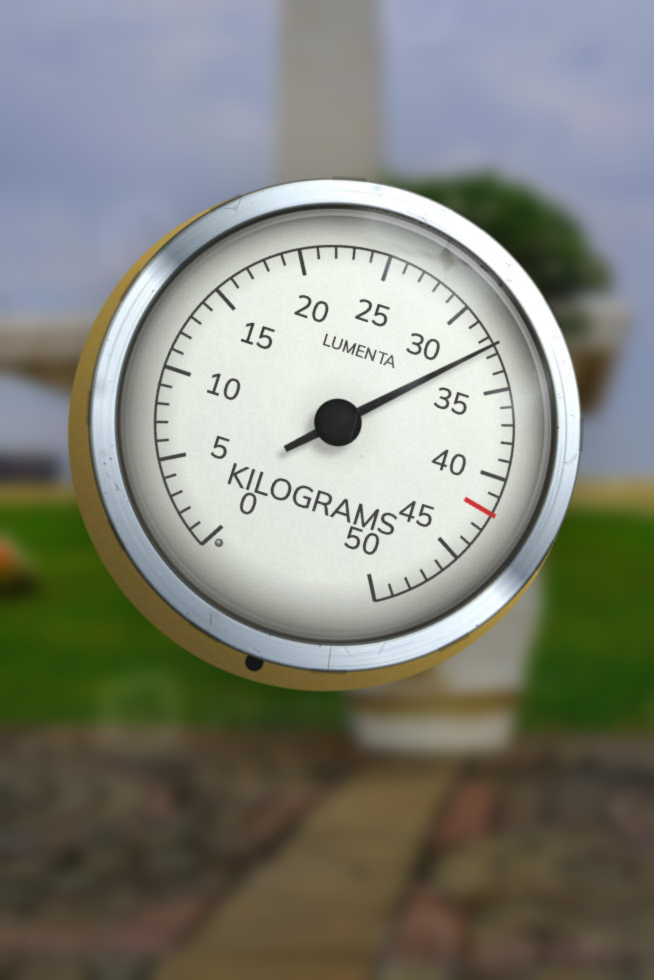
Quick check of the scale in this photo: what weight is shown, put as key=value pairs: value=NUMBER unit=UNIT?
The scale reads value=32.5 unit=kg
